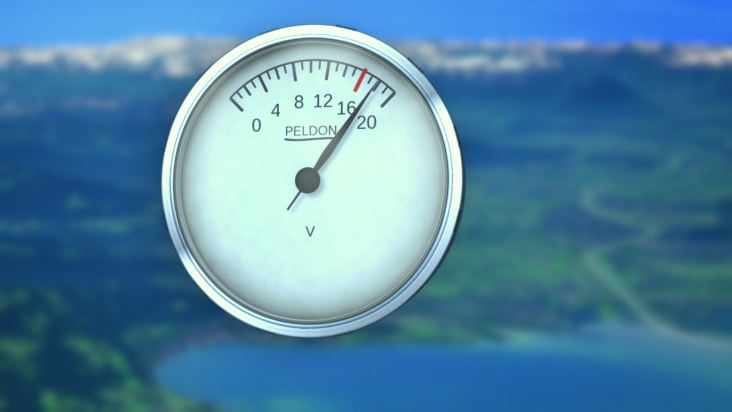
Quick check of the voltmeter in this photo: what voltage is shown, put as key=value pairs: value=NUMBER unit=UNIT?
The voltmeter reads value=18 unit=V
